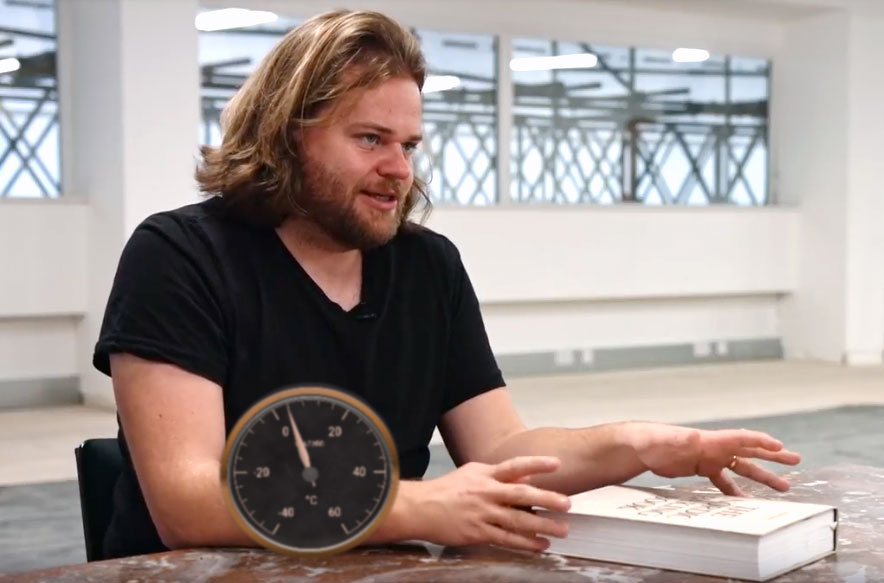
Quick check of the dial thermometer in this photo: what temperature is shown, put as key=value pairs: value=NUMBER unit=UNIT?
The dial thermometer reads value=4 unit=°C
